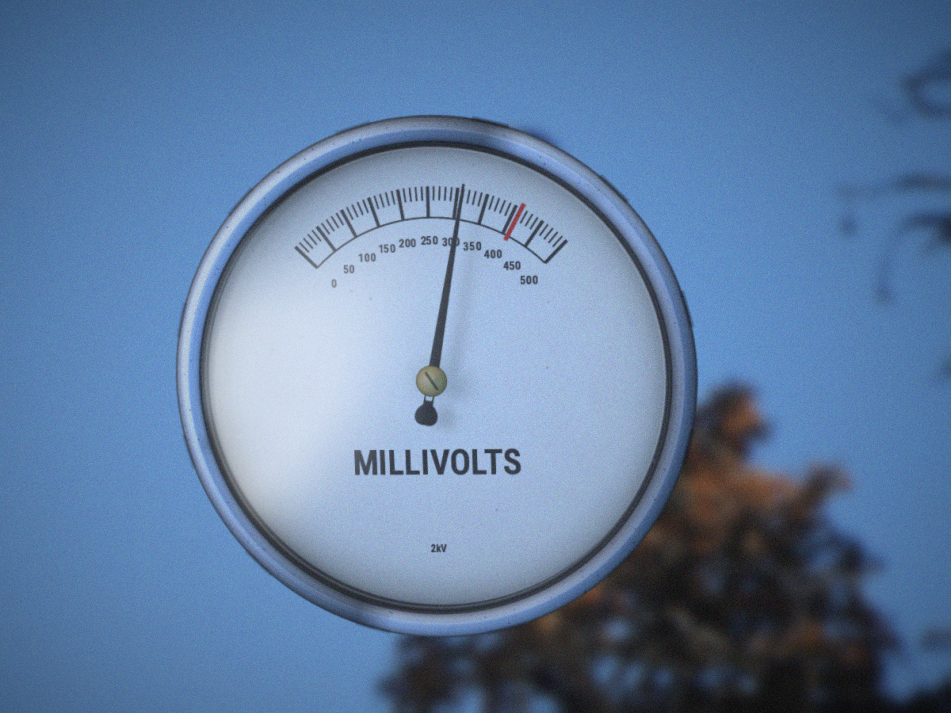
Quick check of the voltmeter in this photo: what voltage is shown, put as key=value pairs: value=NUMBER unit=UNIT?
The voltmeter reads value=310 unit=mV
